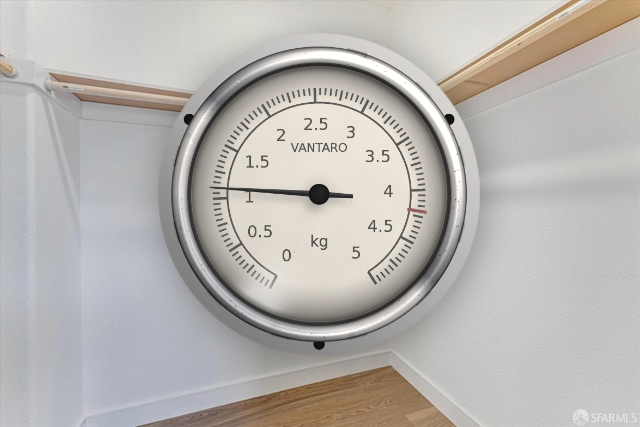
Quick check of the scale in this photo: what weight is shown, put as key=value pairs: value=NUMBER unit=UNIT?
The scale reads value=1.1 unit=kg
